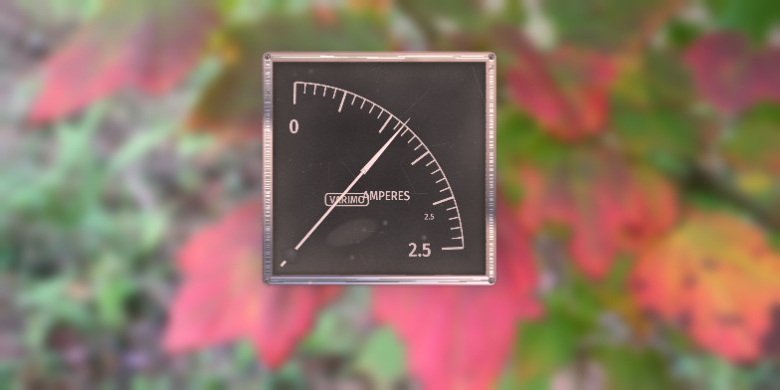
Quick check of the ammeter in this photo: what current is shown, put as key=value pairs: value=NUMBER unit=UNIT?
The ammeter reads value=1.15 unit=A
